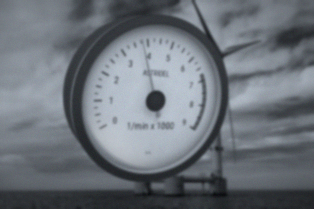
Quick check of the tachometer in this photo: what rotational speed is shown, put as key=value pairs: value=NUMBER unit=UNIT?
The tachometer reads value=3750 unit=rpm
